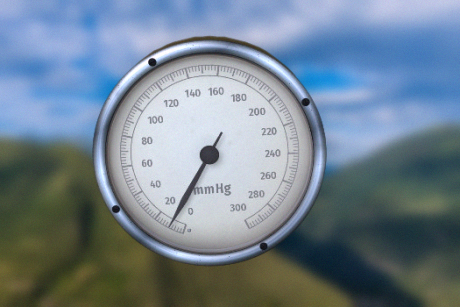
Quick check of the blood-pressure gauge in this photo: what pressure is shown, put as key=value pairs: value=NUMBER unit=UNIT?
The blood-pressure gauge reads value=10 unit=mmHg
